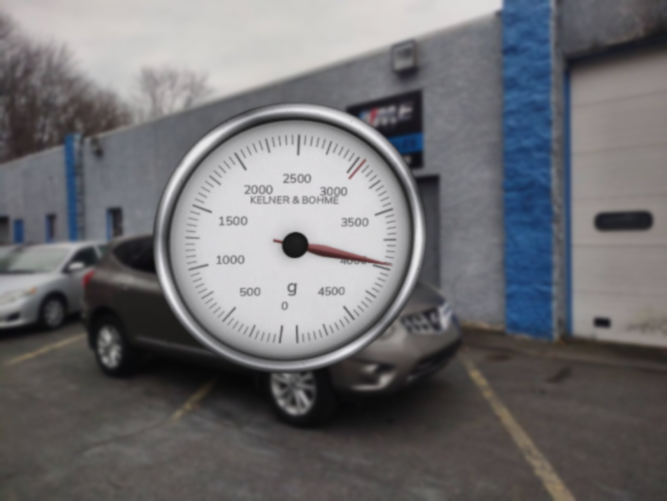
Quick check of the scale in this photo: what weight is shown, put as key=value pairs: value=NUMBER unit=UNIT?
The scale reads value=3950 unit=g
